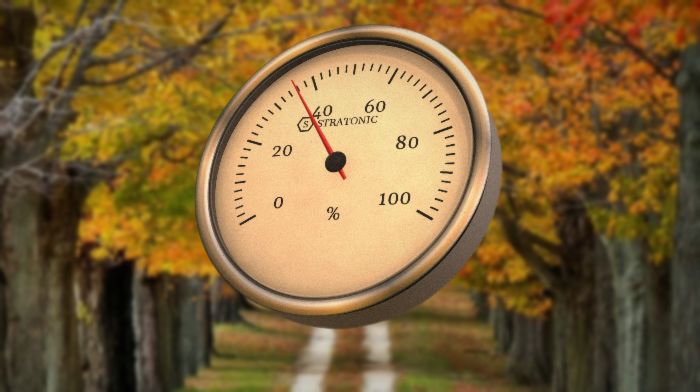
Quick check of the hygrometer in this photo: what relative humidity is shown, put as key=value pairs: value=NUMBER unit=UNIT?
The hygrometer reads value=36 unit=%
